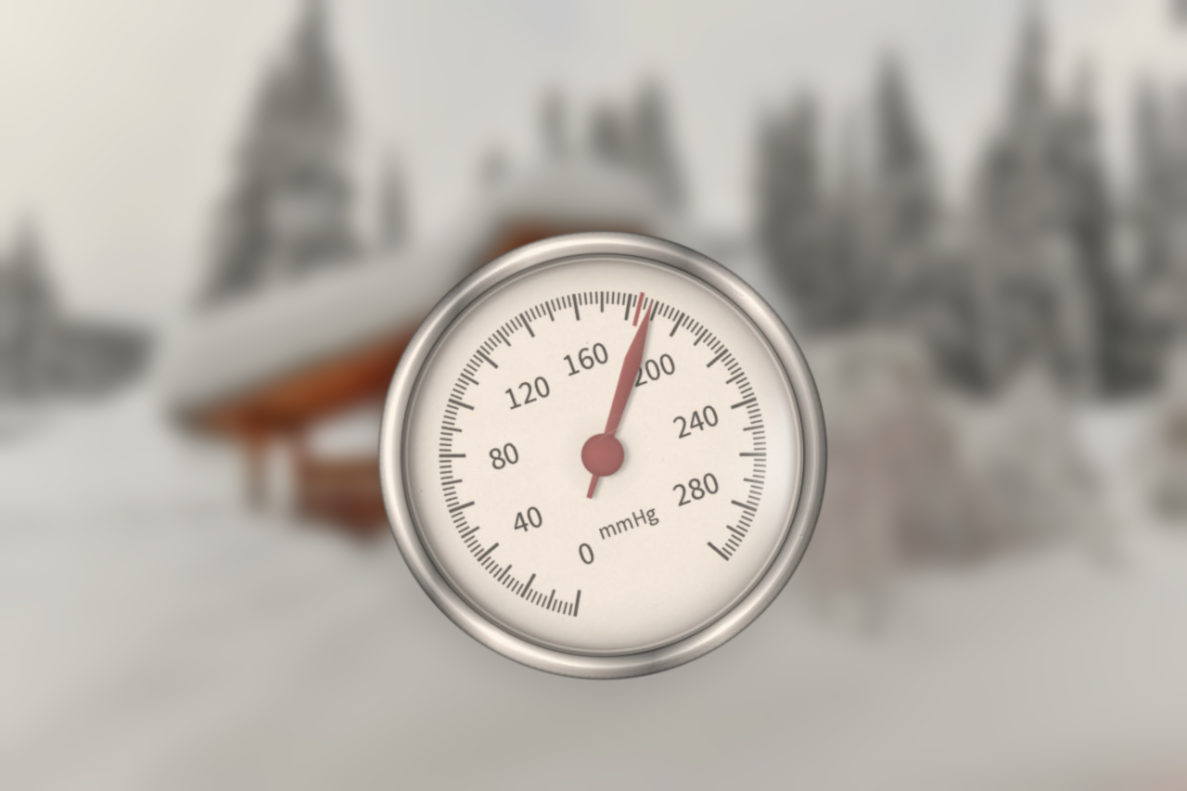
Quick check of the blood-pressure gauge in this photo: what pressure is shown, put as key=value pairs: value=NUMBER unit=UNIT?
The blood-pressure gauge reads value=188 unit=mmHg
